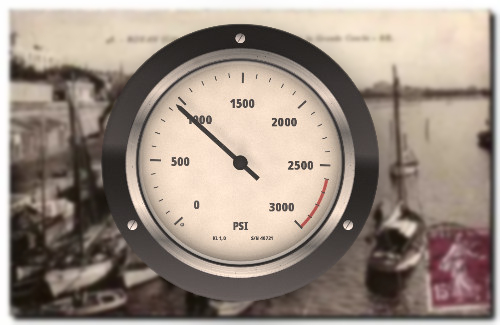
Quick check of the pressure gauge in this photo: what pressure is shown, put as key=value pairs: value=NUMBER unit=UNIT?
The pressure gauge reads value=950 unit=psi
